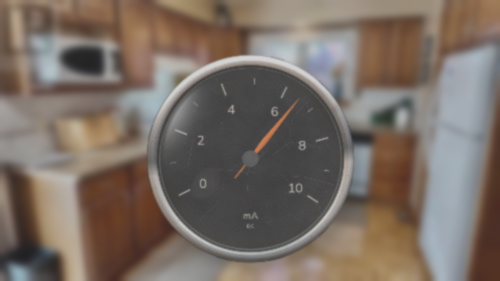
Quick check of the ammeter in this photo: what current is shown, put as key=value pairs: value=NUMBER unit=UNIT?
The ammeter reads value=6.5 unit=mA
